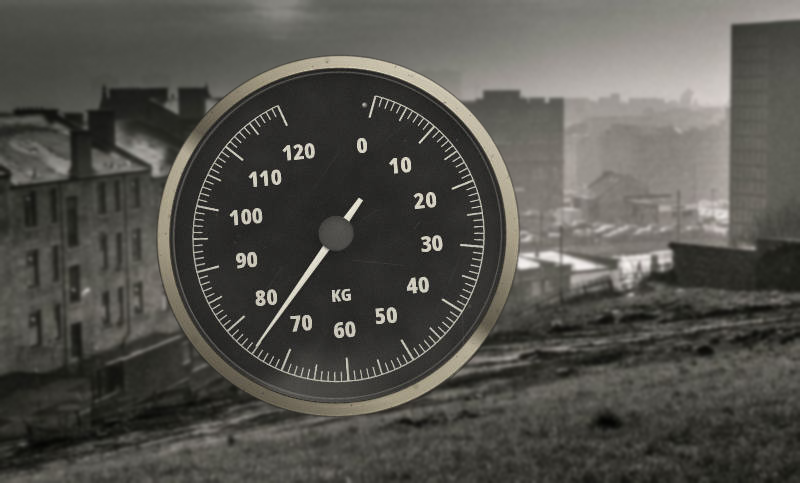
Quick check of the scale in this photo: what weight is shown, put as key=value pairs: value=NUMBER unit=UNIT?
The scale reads value=75 unit=kg
